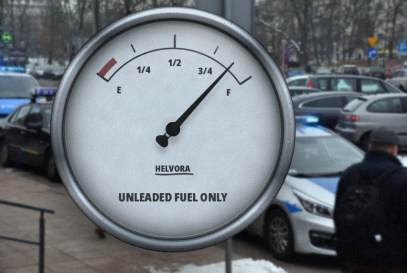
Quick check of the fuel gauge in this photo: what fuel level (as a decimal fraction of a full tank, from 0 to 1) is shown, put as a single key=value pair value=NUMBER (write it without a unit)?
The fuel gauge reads value=0.875
